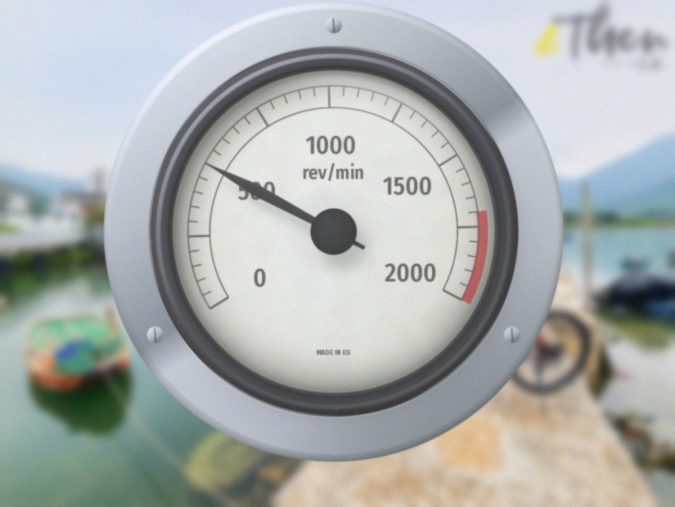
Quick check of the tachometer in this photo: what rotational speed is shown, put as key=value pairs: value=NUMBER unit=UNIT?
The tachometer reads value=500 unit=rpm
